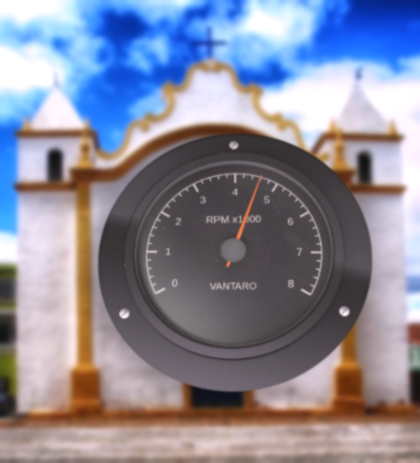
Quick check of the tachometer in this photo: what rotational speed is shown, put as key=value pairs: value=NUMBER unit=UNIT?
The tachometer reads value=4600 unit=rpm
